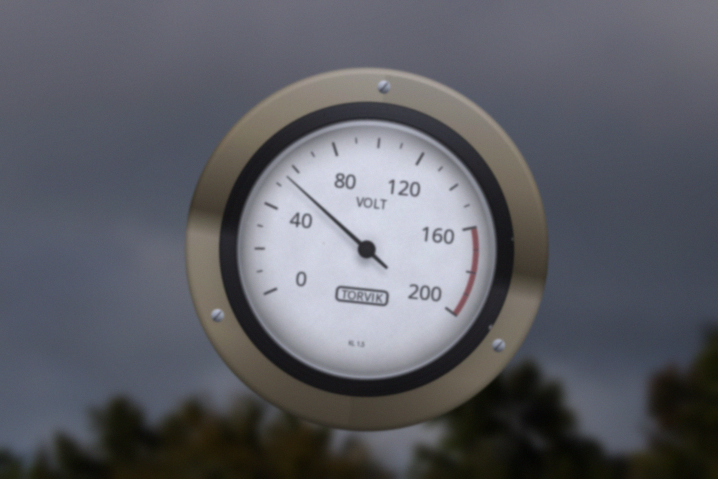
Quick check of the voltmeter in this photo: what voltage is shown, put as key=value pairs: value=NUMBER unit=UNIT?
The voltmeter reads value=55 unit=V
